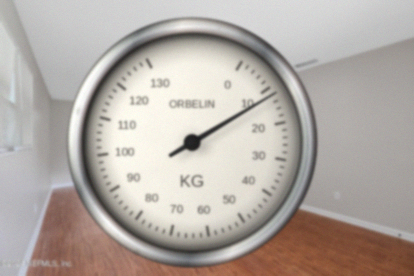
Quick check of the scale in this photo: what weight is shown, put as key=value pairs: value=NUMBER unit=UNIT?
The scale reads value=12 unit=kg
